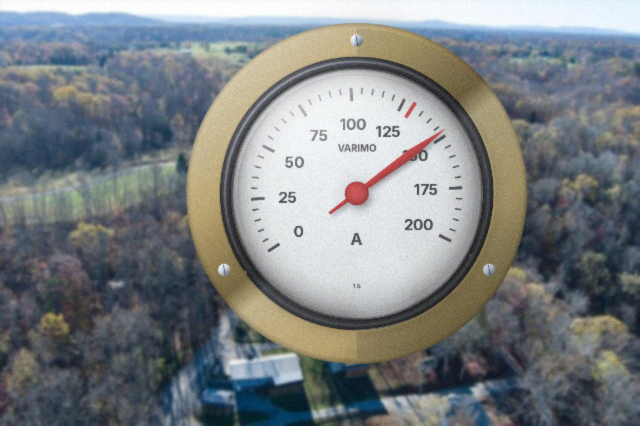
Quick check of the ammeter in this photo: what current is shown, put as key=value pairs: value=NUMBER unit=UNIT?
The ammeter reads value=147.5 unit=A
